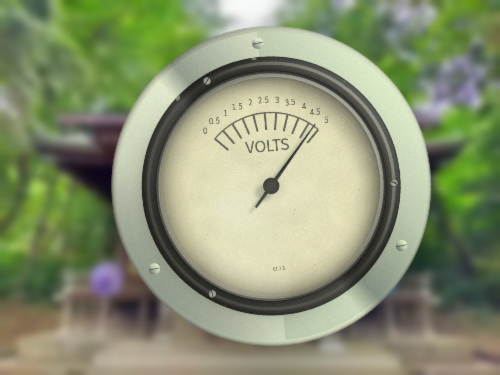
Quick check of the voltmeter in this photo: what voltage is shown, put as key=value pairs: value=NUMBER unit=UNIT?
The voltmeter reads value=4.75 unit=V
